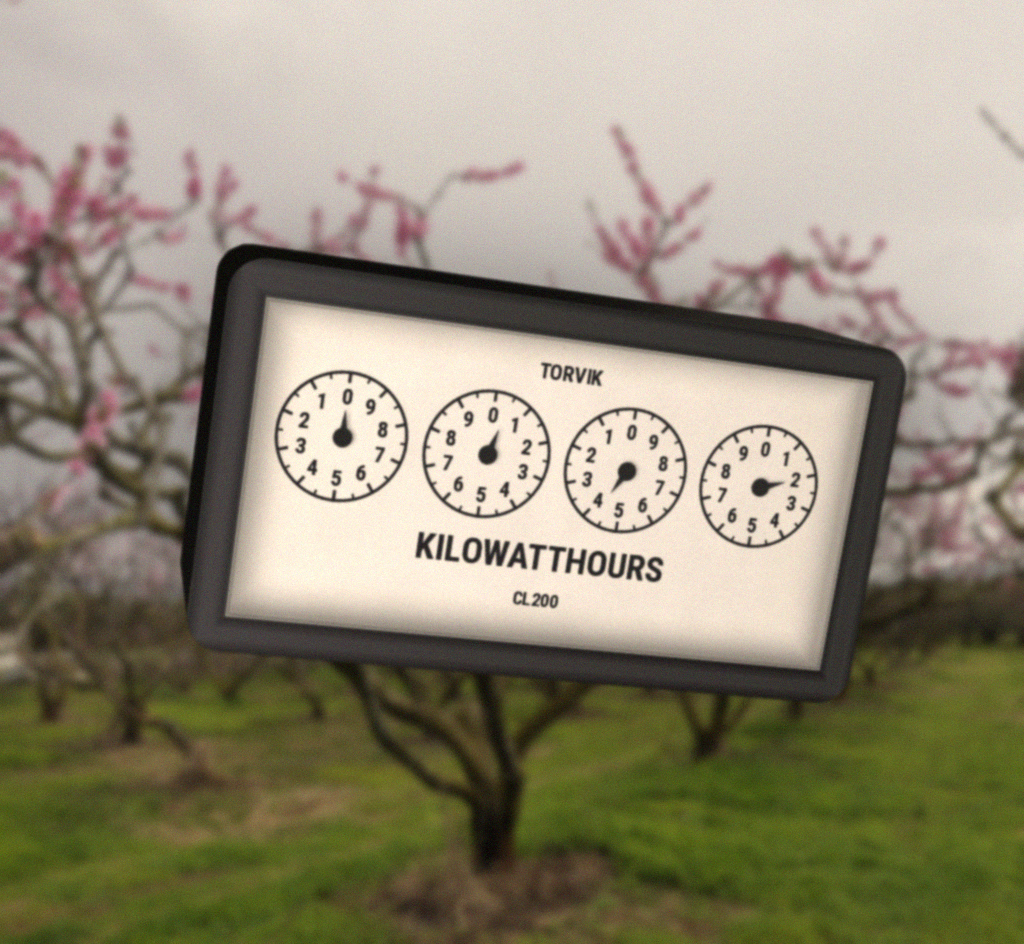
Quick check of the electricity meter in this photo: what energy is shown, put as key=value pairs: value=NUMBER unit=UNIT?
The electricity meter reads value=42 unit=kWh
